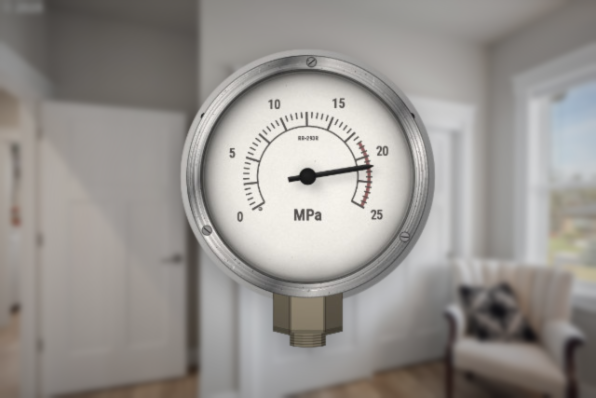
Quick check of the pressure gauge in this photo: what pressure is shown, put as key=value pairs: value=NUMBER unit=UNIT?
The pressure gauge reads value=21 unit=MPa
